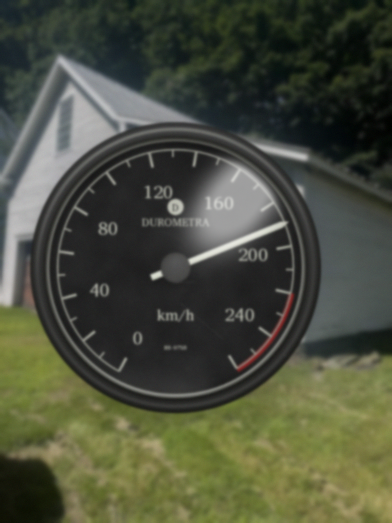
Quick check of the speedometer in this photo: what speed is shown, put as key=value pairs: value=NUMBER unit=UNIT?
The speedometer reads value=190 unit=km/h
